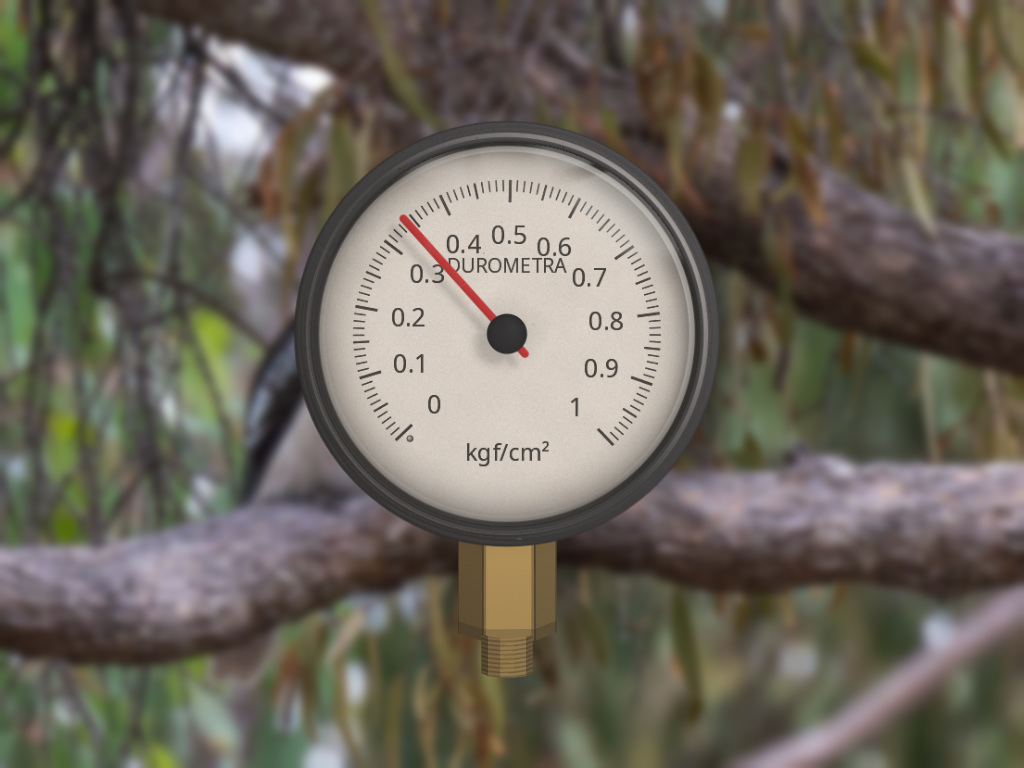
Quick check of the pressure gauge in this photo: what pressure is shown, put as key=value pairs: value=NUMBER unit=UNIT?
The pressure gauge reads value=0.34 unit=kg/cm²
